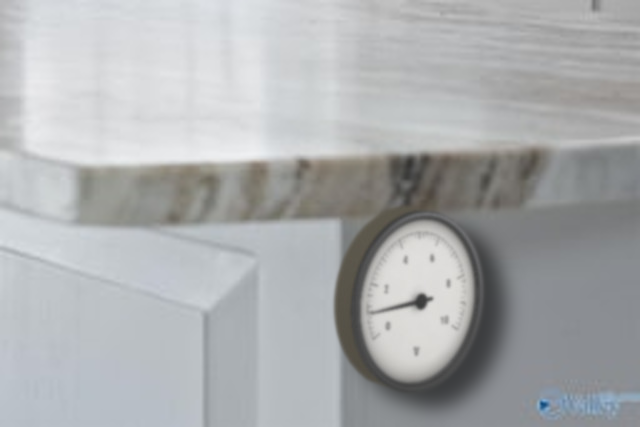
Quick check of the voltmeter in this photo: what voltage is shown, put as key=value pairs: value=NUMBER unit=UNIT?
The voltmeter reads value=1 unit=V
